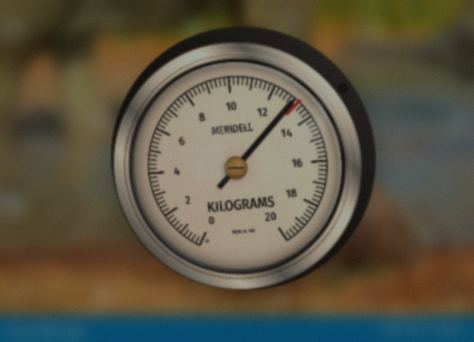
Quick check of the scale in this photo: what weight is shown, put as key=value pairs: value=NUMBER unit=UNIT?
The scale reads value=13 unit=kg
